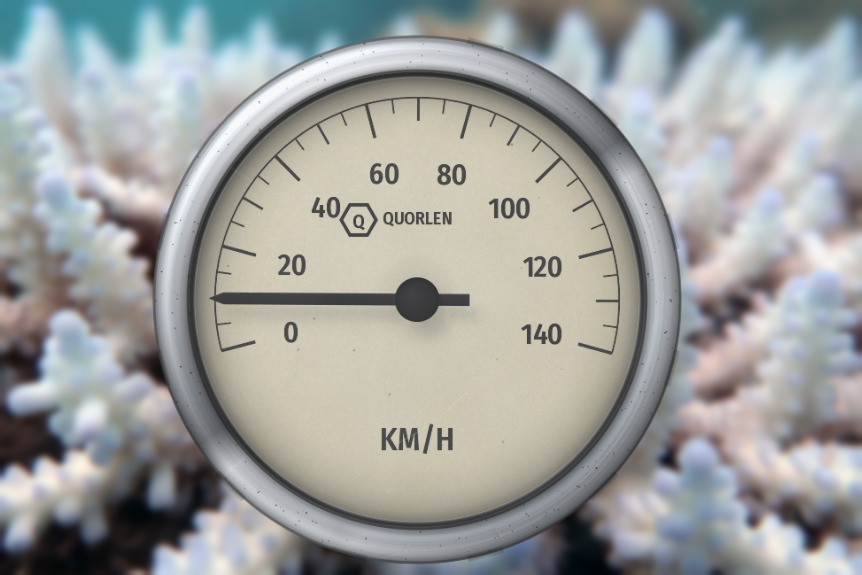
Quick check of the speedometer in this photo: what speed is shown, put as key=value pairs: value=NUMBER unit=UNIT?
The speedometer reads value=10 unit=km/h
